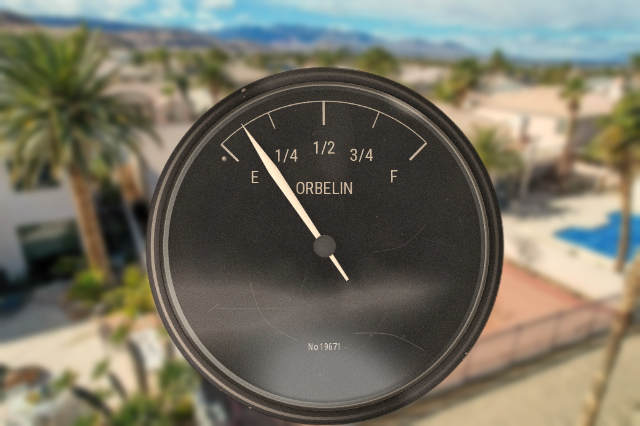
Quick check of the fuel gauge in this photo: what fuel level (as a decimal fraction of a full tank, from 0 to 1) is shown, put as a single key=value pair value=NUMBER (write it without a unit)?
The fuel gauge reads value=0.125
